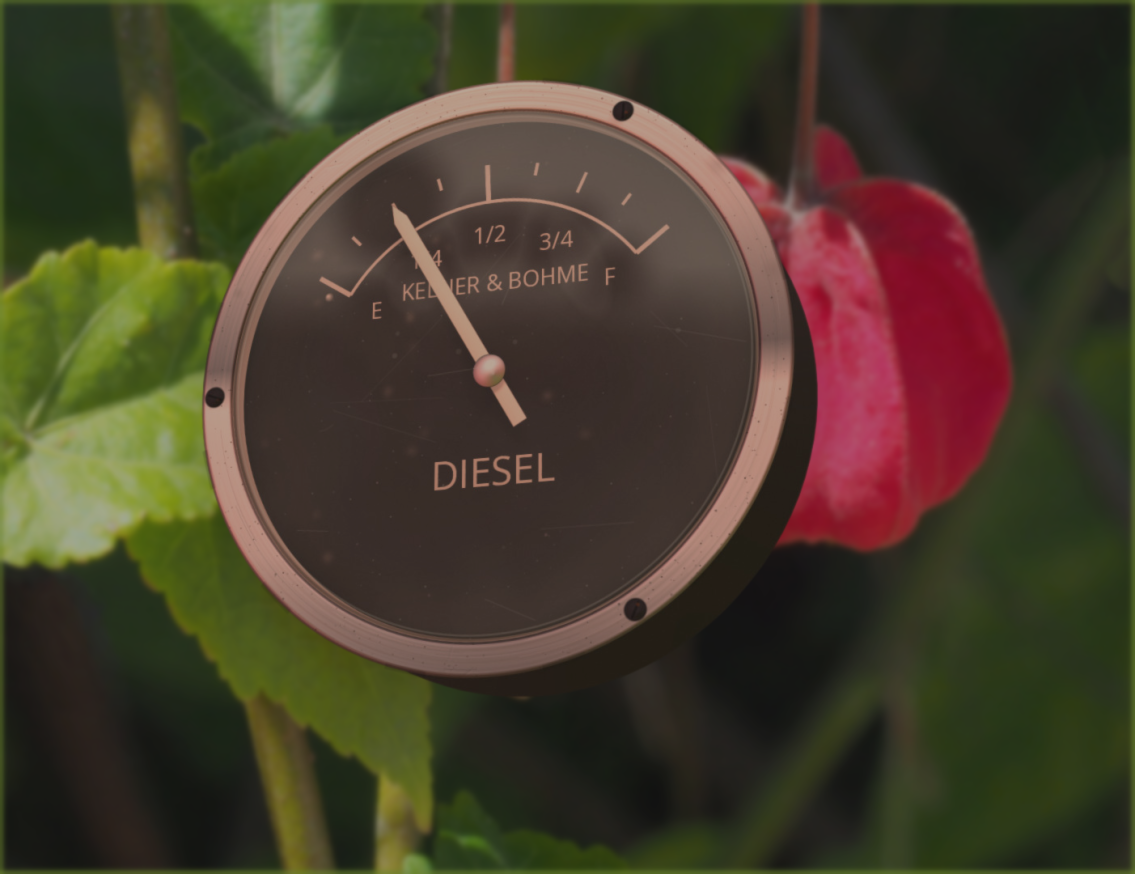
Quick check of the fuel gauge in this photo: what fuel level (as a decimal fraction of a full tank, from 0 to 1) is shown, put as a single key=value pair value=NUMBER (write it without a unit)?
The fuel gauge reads value=0.25
